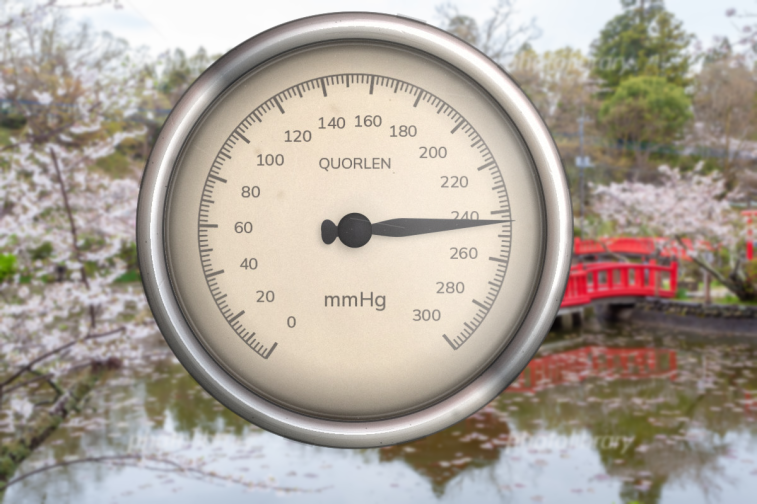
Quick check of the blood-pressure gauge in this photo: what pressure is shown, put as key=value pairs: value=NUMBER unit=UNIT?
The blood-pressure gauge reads value=244 unit=mmHg
